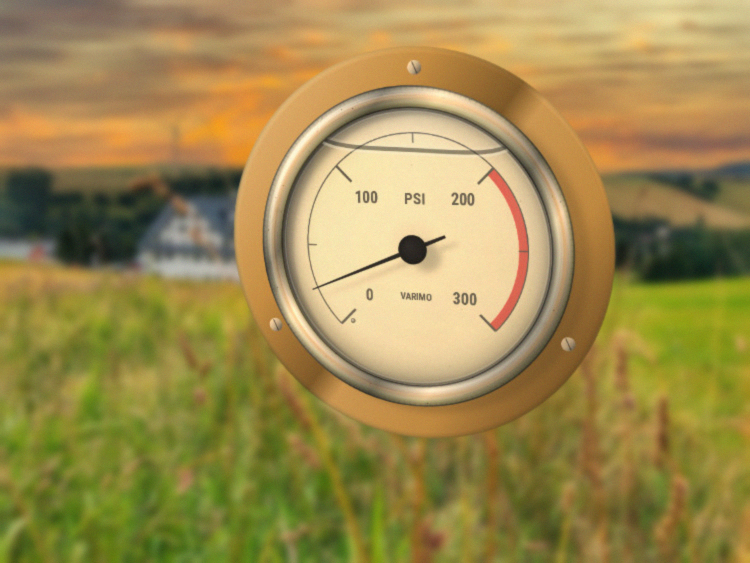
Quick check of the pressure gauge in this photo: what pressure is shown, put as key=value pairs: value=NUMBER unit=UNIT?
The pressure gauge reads value=25 unit=psi
